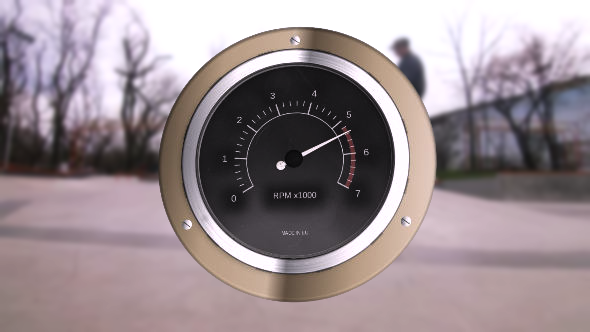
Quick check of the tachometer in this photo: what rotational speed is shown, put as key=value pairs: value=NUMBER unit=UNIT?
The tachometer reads value=5400 unit=rpm
